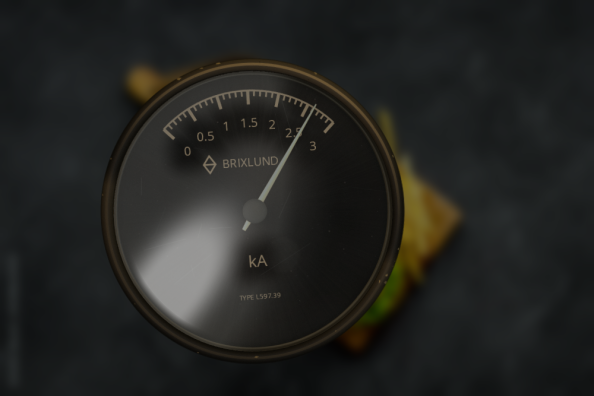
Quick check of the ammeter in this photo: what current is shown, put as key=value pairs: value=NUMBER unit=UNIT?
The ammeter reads value=2.6 unit=kA
